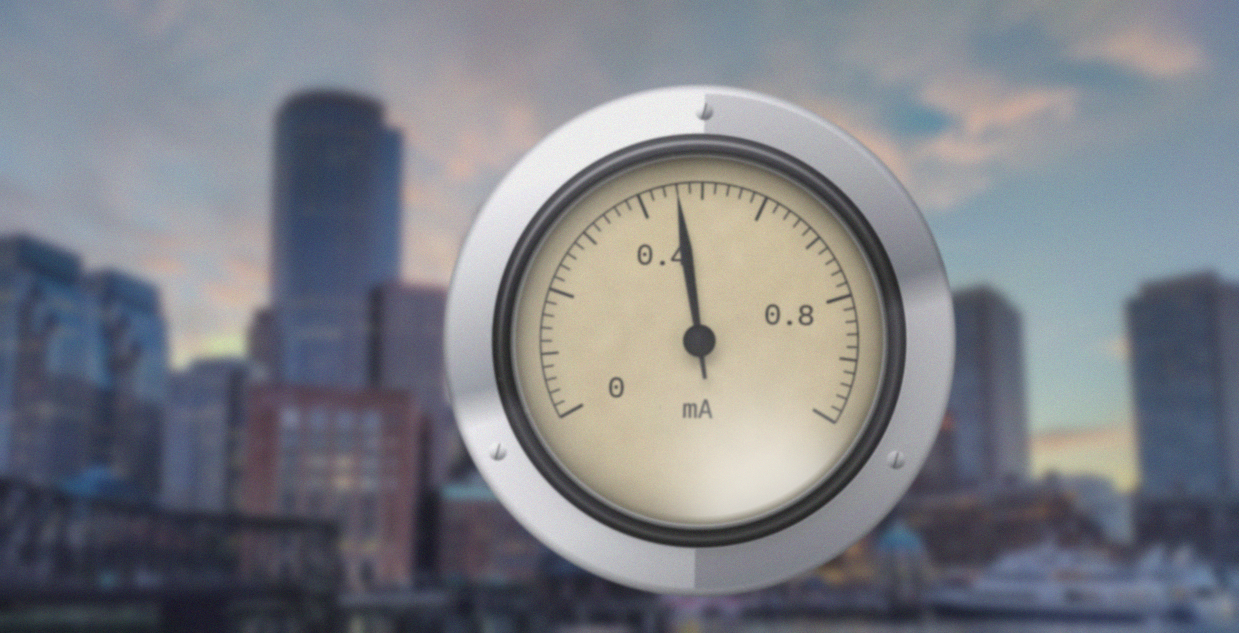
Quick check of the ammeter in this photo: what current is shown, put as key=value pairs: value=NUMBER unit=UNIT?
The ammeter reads value=0.46 unit=mA
